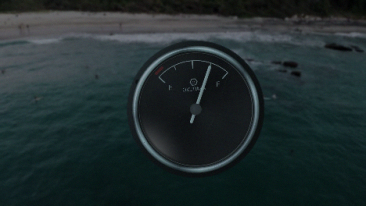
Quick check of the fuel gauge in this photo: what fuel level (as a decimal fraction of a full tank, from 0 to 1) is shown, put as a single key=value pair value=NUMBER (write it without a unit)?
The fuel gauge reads value=0.75
